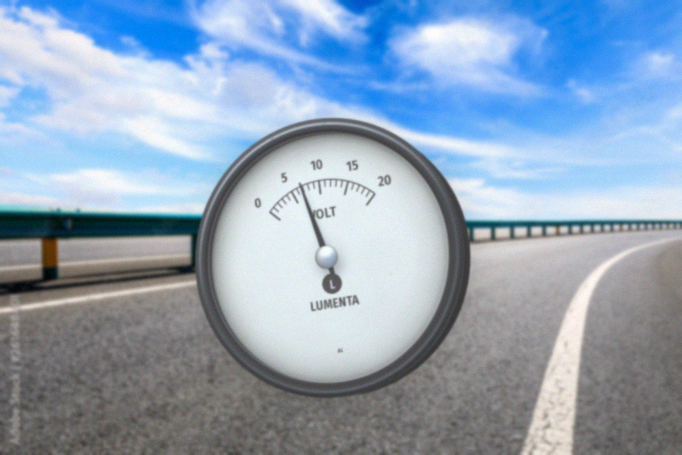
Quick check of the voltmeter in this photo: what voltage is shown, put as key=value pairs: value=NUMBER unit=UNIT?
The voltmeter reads value=7 unit=V
